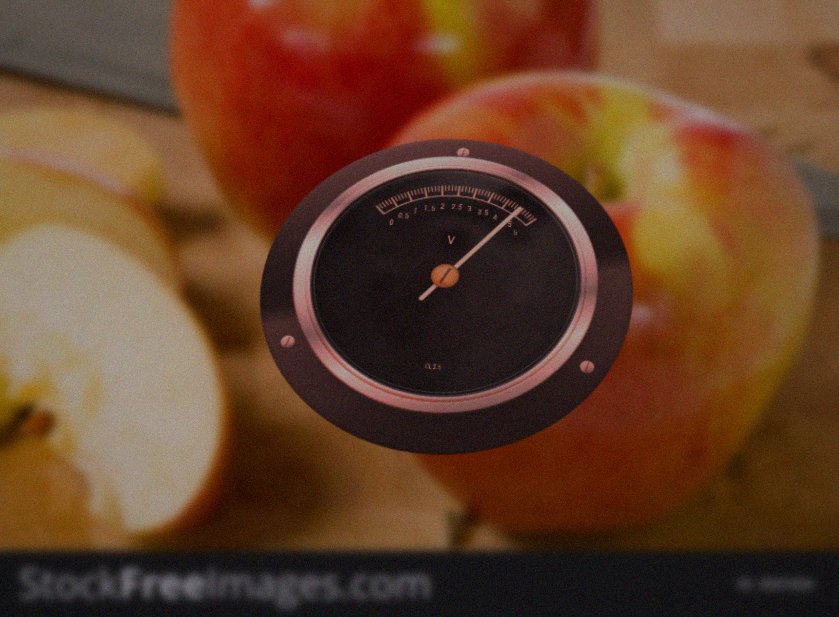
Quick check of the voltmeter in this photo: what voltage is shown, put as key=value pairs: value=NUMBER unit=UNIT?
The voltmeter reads value=4.5 unit=V
